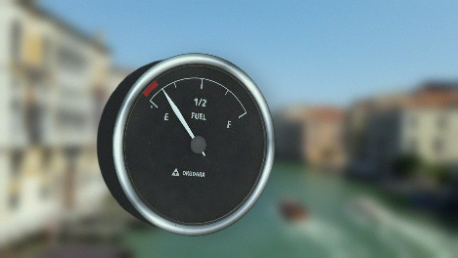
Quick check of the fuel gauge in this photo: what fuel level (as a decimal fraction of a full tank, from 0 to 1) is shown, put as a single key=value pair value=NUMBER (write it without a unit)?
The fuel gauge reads value=0.125
